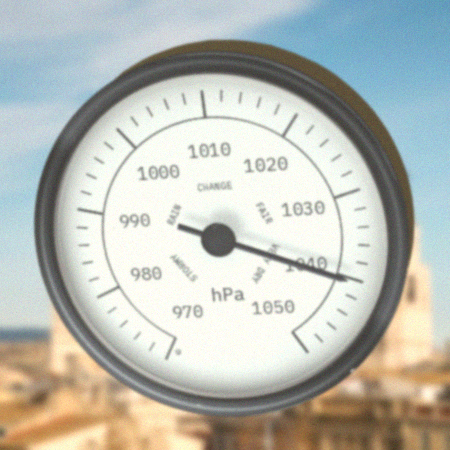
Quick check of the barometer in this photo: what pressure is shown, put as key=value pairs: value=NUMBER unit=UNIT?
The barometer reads value=1040 unit=hPa
